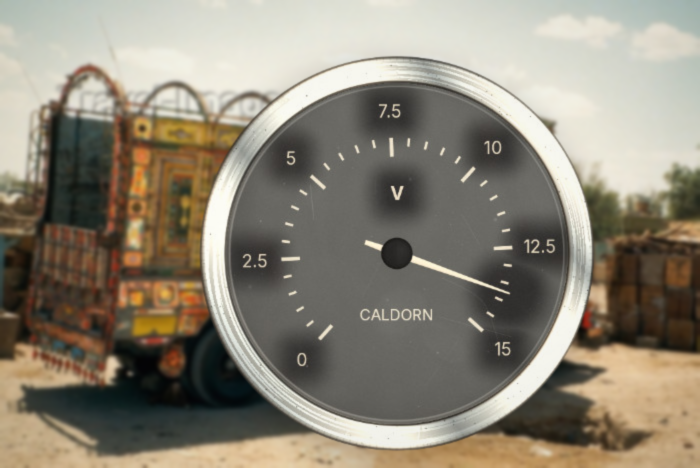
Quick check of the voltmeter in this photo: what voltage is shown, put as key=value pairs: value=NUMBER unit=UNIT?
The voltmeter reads value=13.75 unit=V
